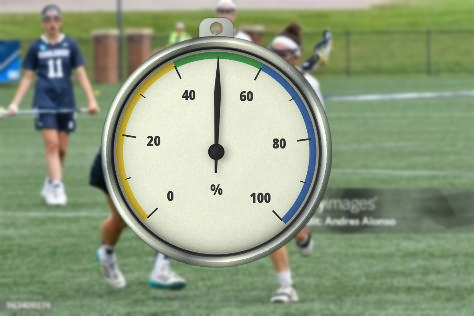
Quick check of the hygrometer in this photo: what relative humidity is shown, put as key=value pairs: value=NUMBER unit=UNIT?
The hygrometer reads value=50 unit=%
